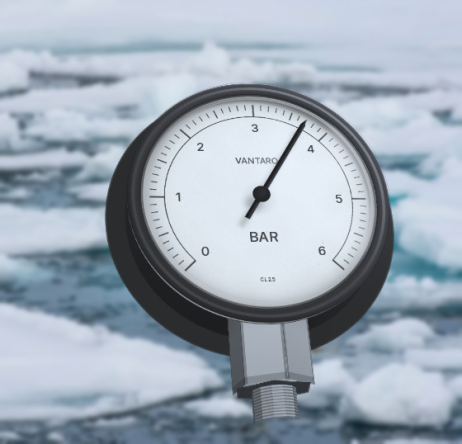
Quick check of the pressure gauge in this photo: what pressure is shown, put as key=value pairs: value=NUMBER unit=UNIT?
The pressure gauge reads value=3.7 unit=bar
